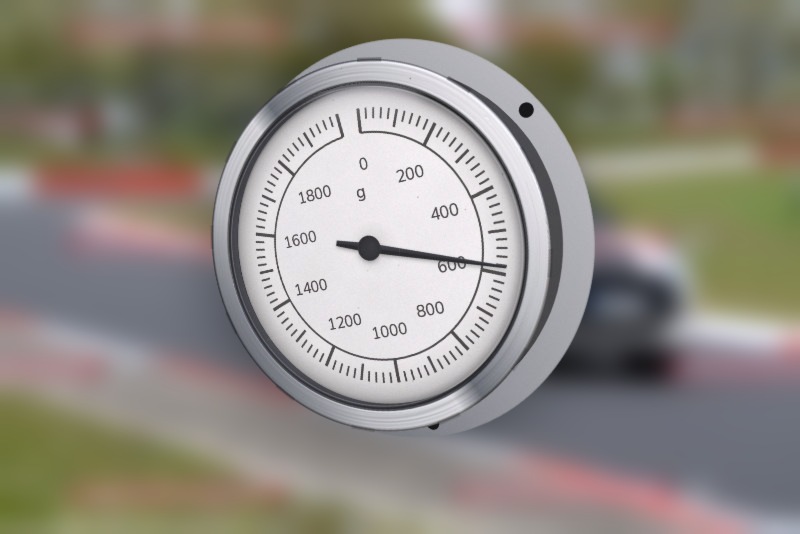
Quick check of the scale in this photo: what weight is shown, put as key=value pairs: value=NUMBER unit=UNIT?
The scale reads value=580 unit=g
